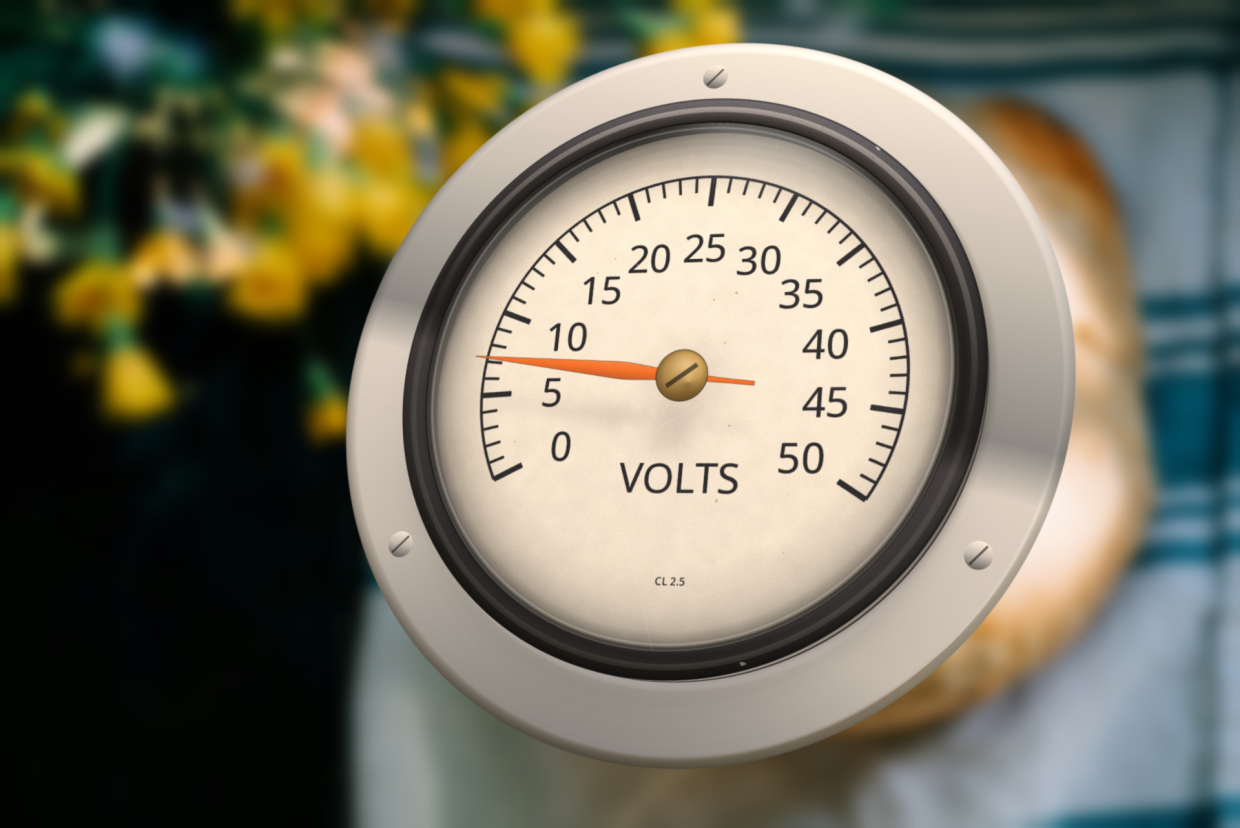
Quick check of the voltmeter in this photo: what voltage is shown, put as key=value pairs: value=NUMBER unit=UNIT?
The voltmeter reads value=7 unit=V
